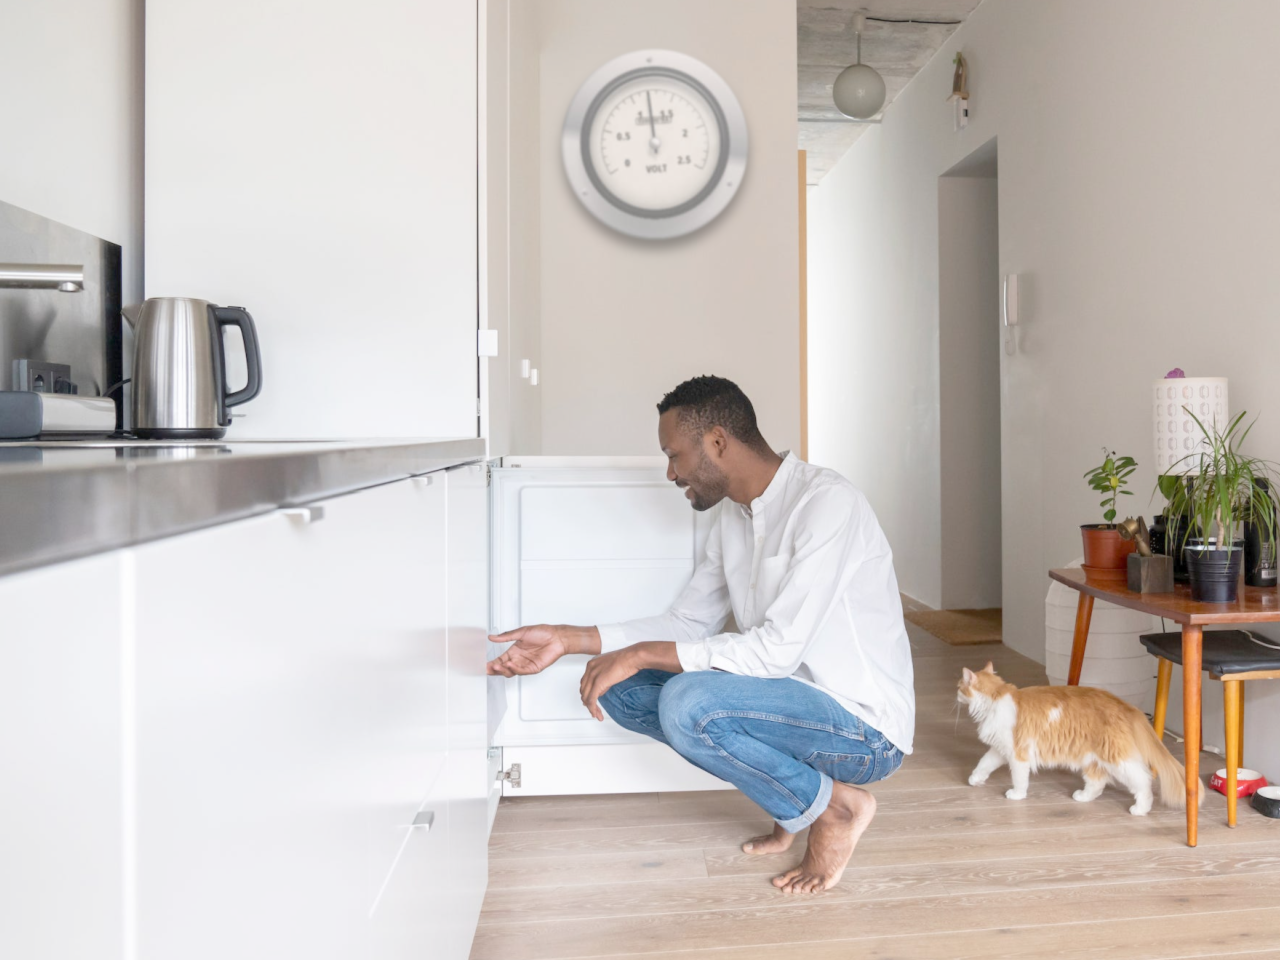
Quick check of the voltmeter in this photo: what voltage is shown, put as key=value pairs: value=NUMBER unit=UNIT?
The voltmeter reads value=1.2 unit=V
